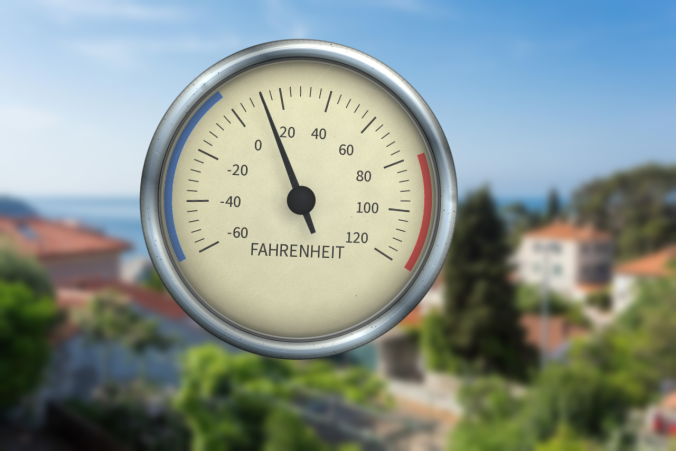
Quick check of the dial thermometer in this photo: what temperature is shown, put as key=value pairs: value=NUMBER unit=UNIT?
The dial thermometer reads value=12 unit=°F
